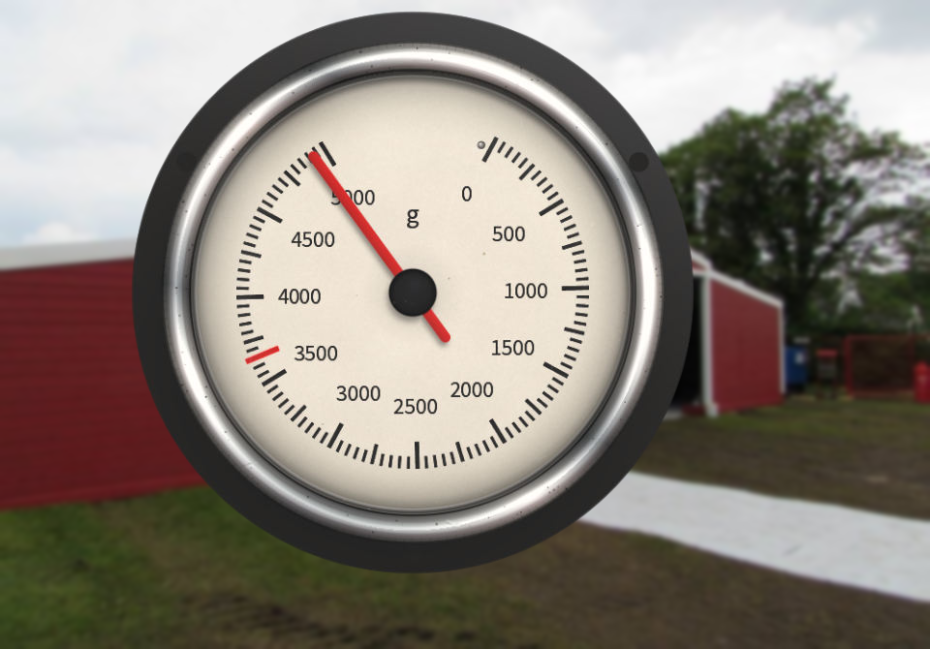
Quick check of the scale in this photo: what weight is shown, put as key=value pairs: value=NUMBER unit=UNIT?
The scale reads value=4925 unit=g
